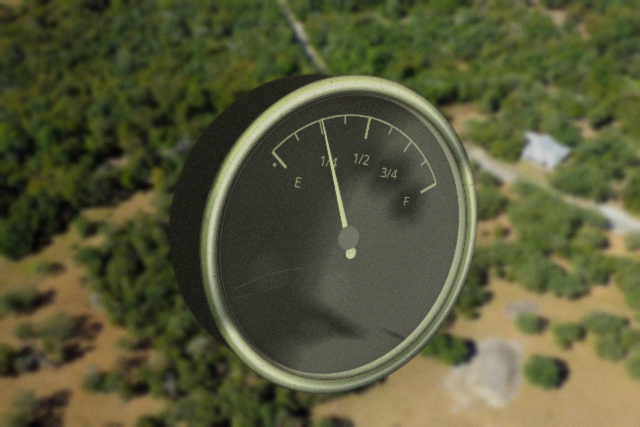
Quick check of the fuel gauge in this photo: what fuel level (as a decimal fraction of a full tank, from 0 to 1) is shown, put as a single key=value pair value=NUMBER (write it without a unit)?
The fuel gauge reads value=0.25
